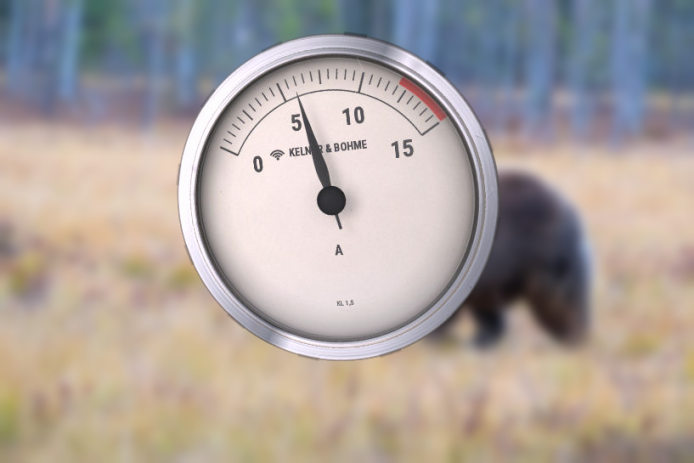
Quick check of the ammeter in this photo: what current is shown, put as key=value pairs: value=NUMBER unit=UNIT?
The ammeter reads value=6 unit=A
